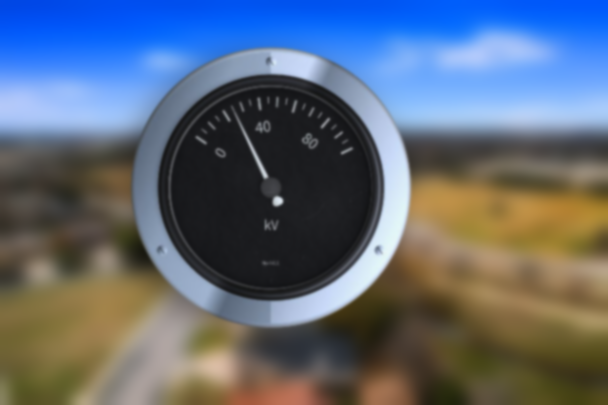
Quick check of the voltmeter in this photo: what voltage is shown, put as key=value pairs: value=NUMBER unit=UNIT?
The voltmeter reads value=25 unit=kV
